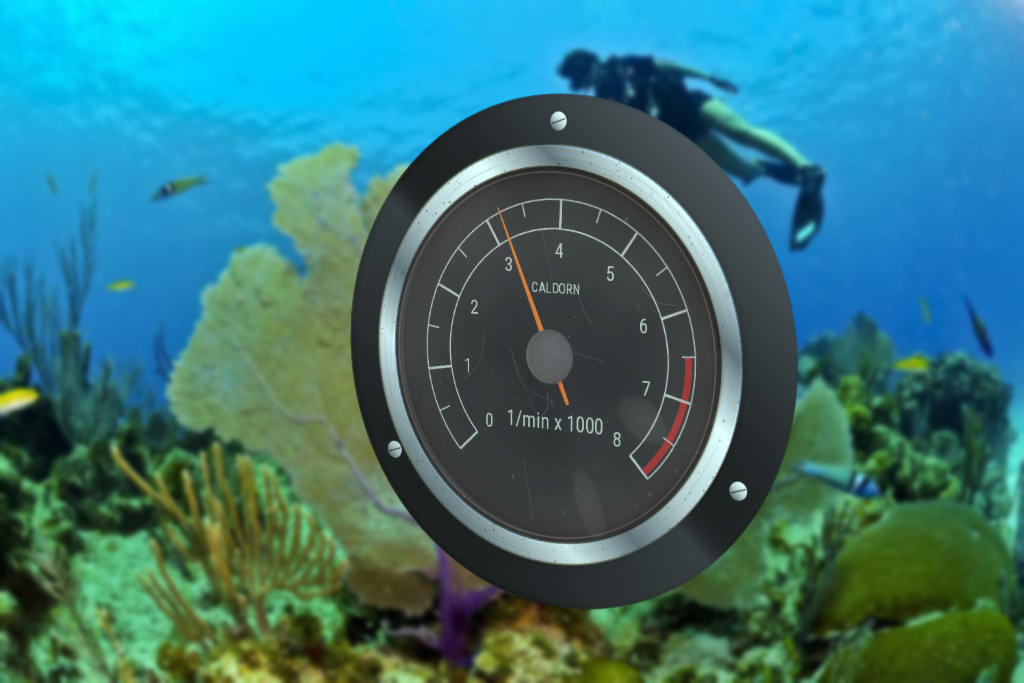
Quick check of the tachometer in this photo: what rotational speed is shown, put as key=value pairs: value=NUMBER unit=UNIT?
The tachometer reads value=3250 unit=rpm
